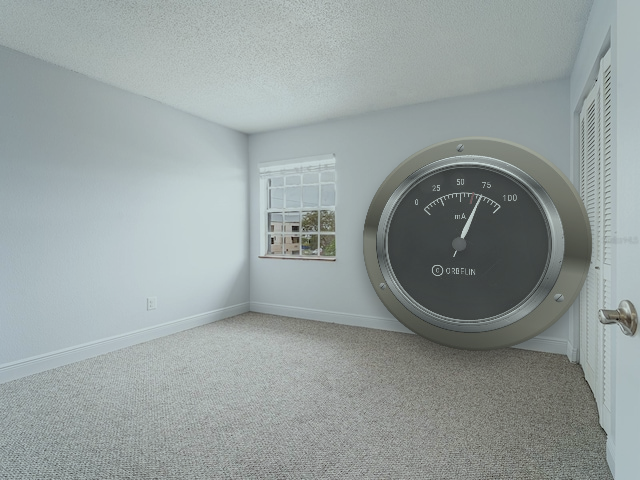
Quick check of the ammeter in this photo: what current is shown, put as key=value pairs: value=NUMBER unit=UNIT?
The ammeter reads value=75 unit=mA
